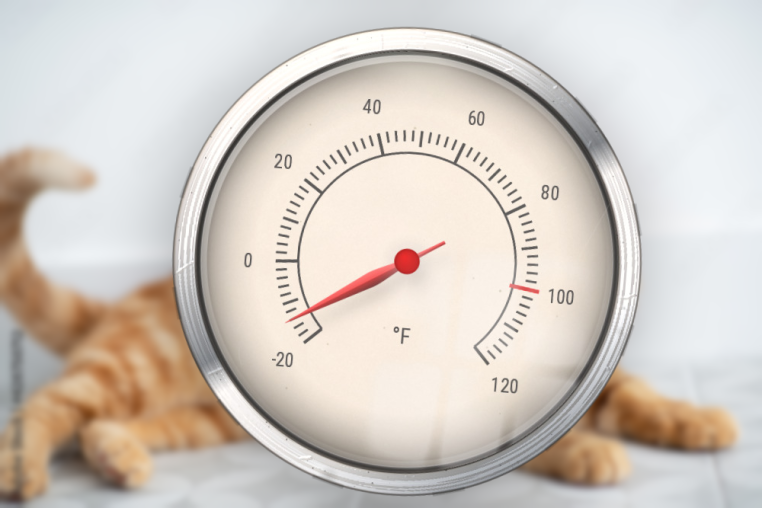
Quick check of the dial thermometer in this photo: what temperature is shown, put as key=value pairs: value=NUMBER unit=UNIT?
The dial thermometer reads value=-14 unit=°F
